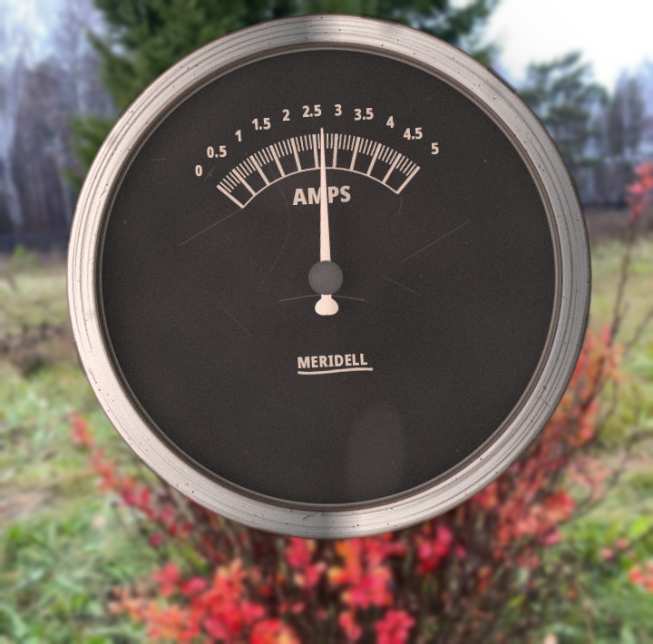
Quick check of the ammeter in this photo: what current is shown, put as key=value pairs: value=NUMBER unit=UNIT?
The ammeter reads value=2.7 unit=A
